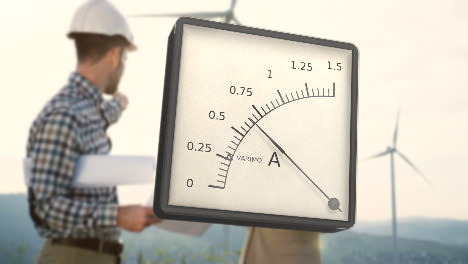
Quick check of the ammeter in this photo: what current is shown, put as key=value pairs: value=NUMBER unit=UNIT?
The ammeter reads value=0.65 unit=A
